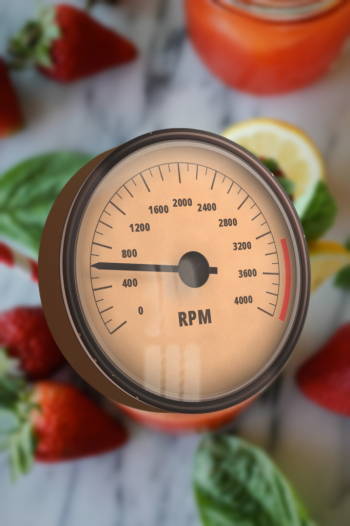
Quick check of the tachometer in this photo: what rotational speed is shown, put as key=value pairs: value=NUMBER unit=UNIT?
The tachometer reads value=600 unit=rpm
